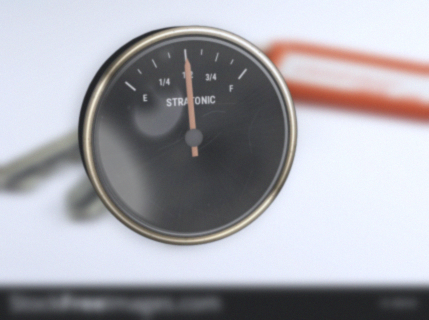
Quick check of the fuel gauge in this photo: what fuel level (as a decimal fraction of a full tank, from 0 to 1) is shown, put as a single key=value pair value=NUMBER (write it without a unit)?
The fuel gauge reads value=0.5
